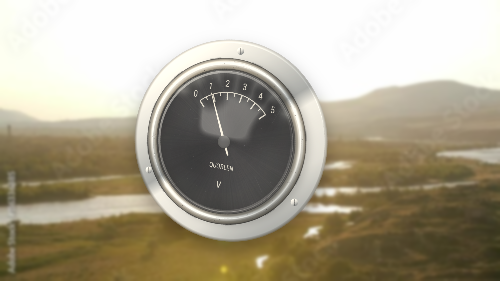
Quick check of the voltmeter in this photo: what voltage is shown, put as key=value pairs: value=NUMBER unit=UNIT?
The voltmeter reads value=1 unit=V
